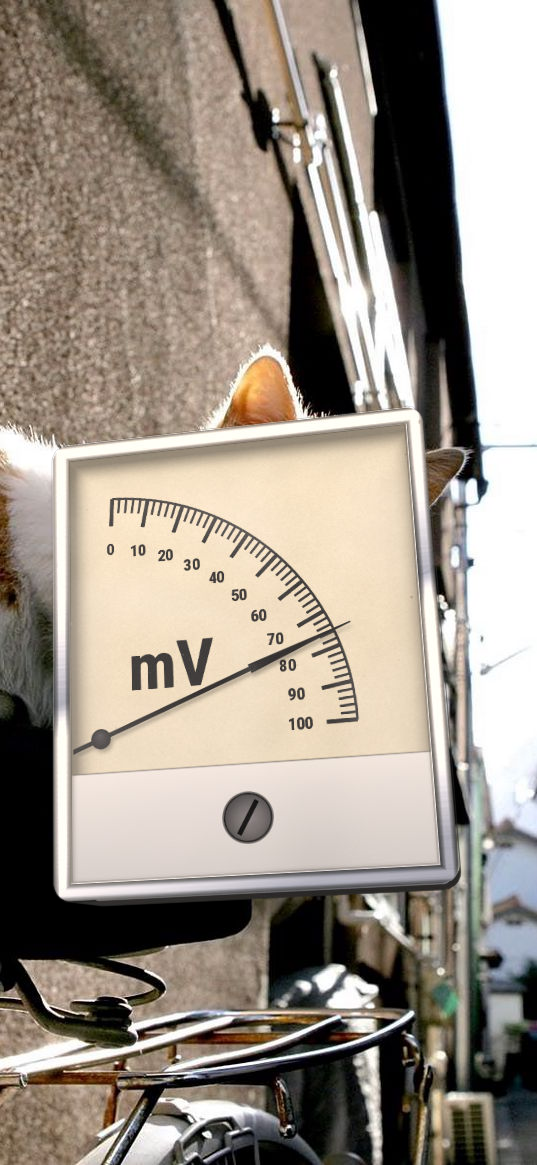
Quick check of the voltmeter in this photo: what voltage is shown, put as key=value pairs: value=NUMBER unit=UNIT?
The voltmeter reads value=76 unit=mV
